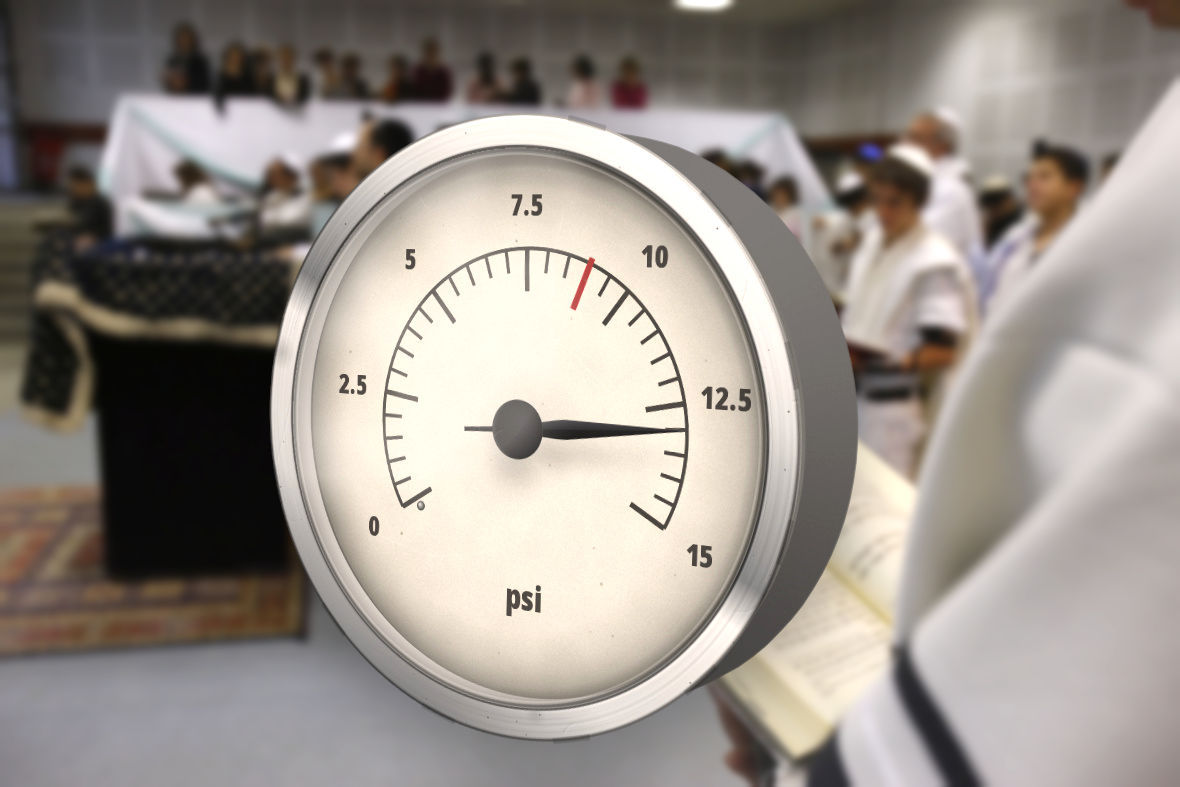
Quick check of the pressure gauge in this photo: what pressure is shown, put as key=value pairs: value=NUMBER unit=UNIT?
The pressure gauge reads value=13 unit=psi
